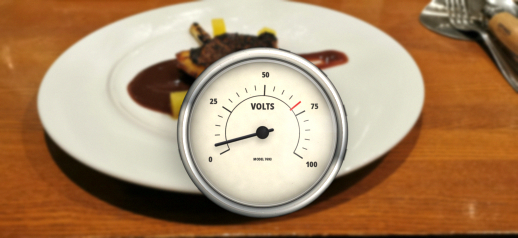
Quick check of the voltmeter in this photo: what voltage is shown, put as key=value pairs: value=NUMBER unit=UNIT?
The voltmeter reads value=5 unit=V
